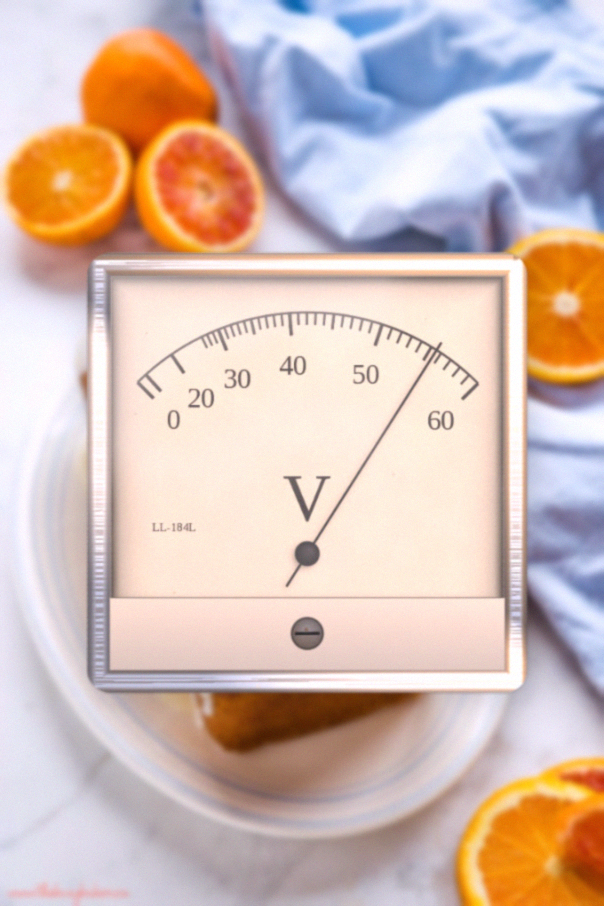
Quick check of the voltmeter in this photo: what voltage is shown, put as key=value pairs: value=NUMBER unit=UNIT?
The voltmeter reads value=55.5 unit=V
